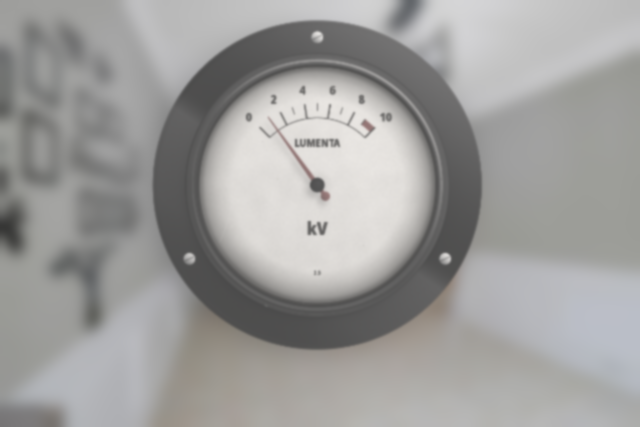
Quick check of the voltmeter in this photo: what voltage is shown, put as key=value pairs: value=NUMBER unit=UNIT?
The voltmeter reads value=1 unit=kV
